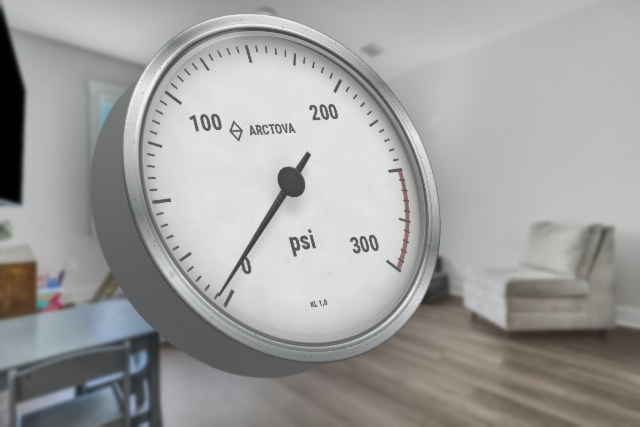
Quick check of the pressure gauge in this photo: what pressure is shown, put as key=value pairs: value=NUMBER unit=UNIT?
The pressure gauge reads value=5 unit=psi
